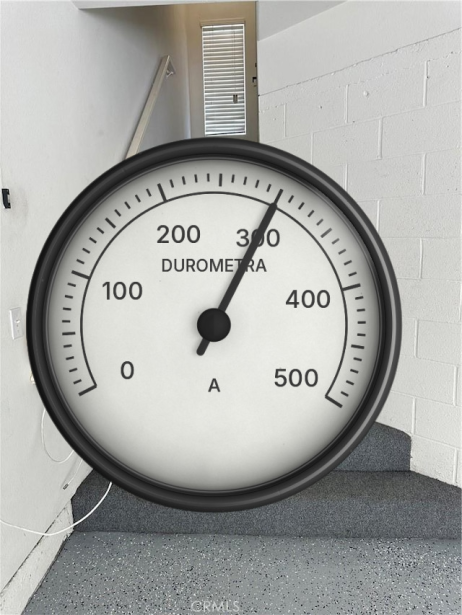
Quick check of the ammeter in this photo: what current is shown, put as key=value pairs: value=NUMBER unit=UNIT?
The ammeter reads value=300 unit=A
